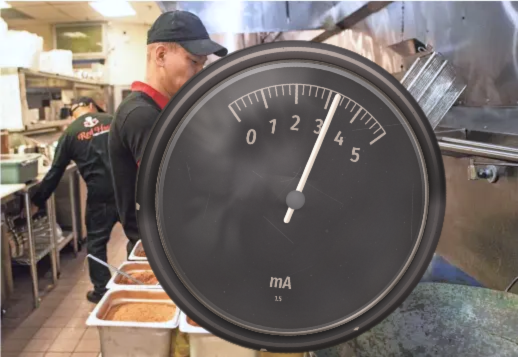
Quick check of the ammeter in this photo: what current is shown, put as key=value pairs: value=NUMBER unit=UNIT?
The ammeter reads value=3.2 unit=mA
